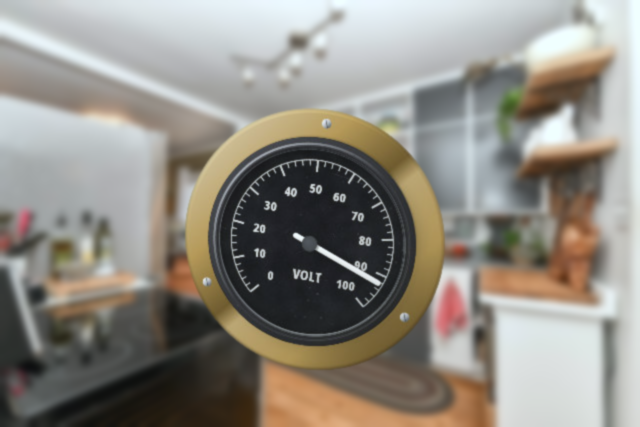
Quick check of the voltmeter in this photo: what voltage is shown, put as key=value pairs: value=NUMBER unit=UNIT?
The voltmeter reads value=92 unit=V
